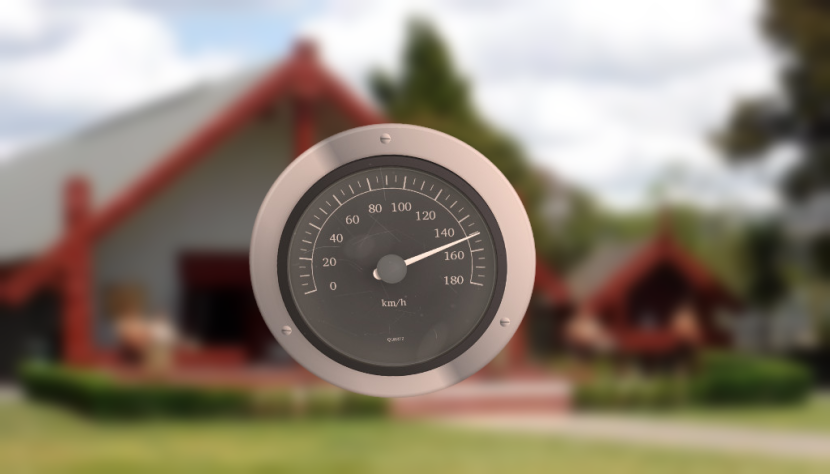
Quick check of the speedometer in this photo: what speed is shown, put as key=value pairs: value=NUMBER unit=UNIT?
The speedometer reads value=150 unit=km/h
